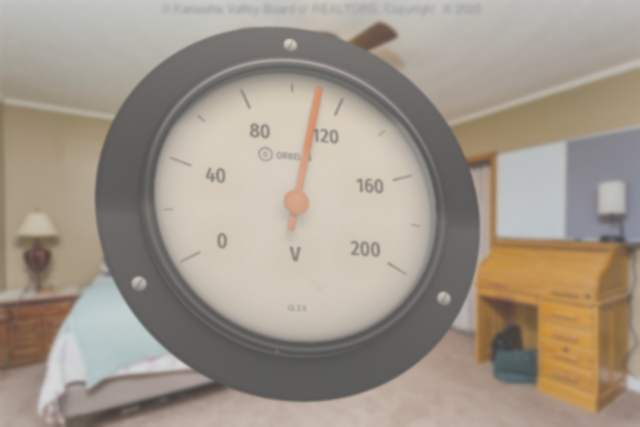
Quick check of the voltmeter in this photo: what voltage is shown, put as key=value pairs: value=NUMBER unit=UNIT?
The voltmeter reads value=110 unit=V
